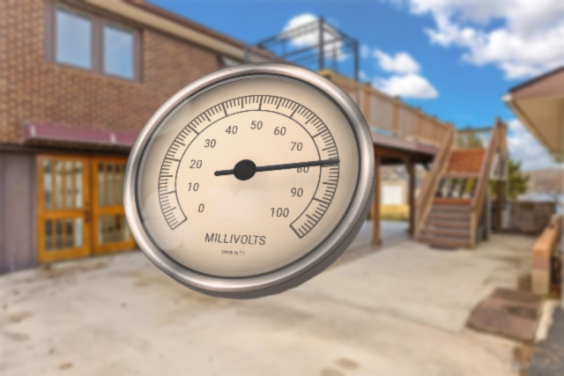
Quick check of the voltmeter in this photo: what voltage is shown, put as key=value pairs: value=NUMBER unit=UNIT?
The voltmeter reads value=80 unit=mV
